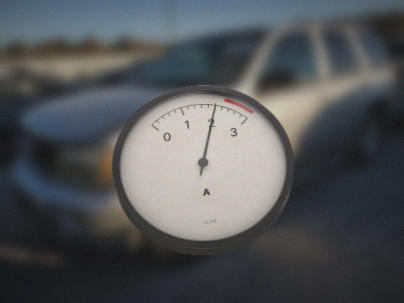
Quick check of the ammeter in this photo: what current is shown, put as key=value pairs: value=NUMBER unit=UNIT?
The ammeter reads value=2 unit=A
